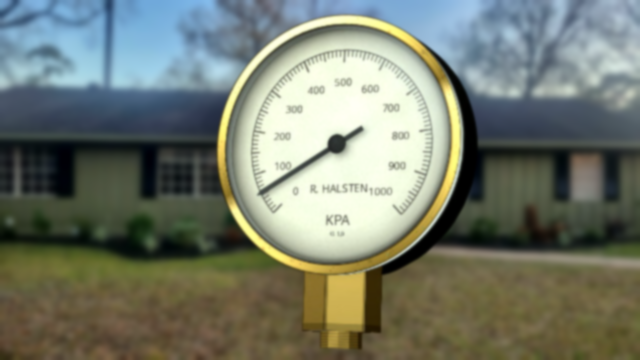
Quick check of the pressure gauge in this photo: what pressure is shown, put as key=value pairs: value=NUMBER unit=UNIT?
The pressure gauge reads value=50 unit=kPa
